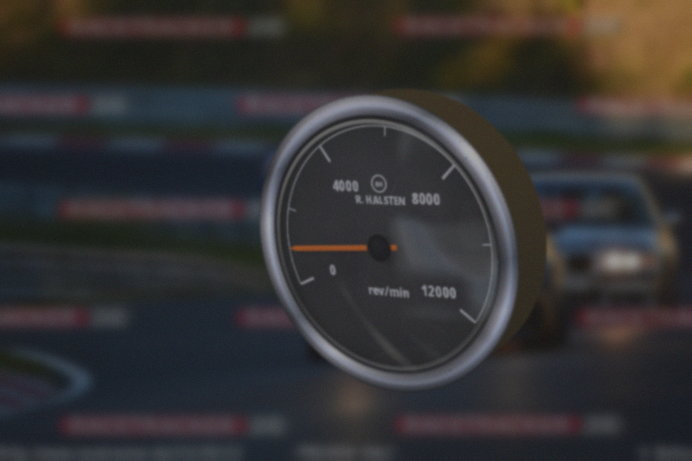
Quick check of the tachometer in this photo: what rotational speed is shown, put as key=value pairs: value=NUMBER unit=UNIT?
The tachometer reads value=1000 unit=rpm
